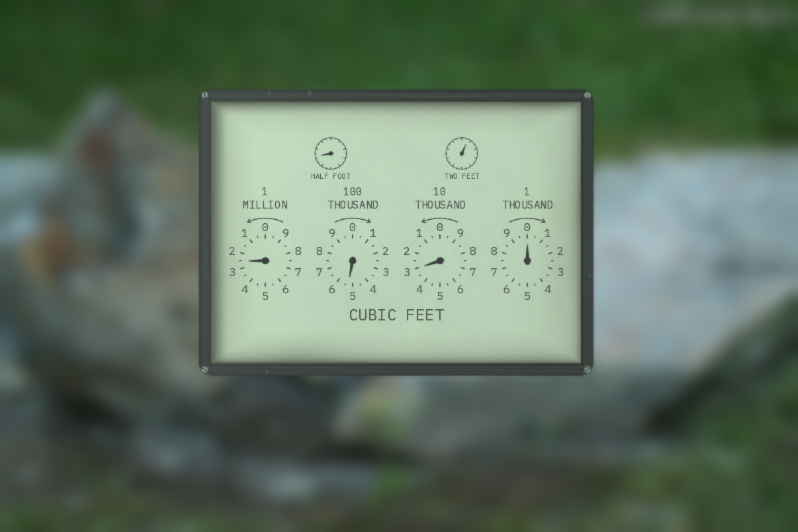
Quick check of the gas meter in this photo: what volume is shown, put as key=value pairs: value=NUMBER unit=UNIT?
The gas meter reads value=253000 unit=ft³
